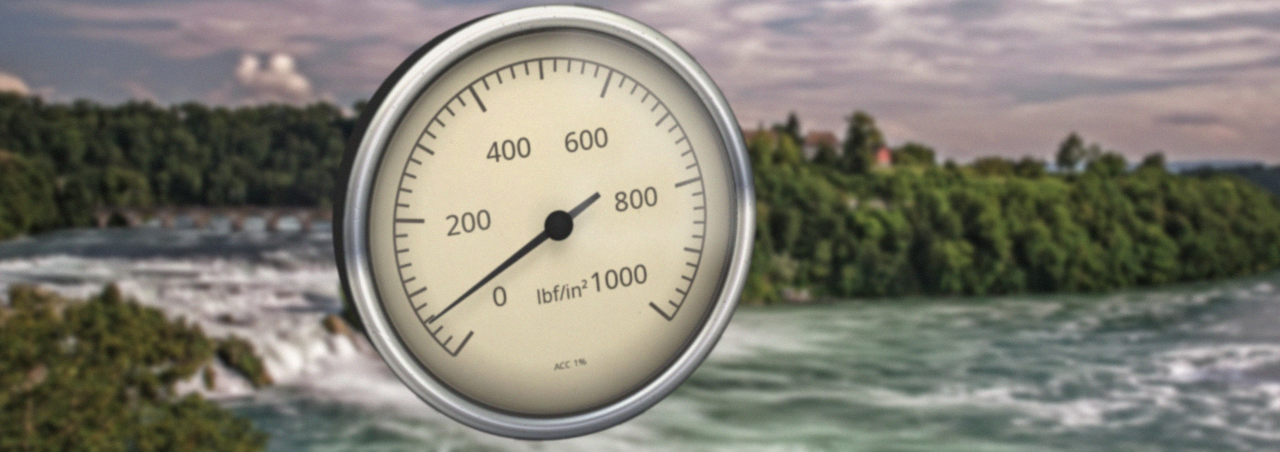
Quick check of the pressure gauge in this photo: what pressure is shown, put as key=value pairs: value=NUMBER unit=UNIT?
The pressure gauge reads value=60 unit=psi
